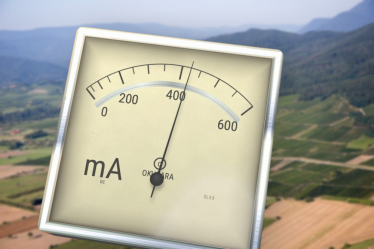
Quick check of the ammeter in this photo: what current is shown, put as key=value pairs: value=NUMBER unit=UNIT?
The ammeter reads value=425 unit=mA
